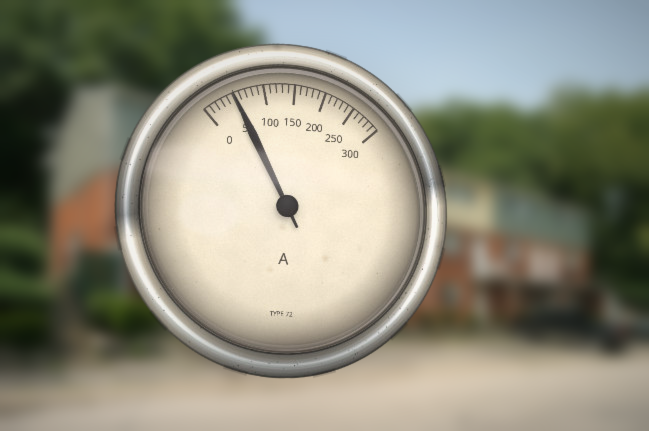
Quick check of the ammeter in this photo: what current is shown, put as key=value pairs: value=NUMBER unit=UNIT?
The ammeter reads value=50 unit=A
